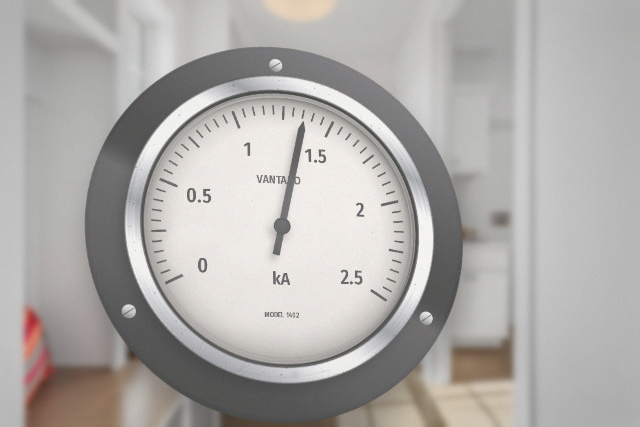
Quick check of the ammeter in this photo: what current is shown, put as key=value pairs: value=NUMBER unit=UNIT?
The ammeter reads value=1.35 unit=kA
